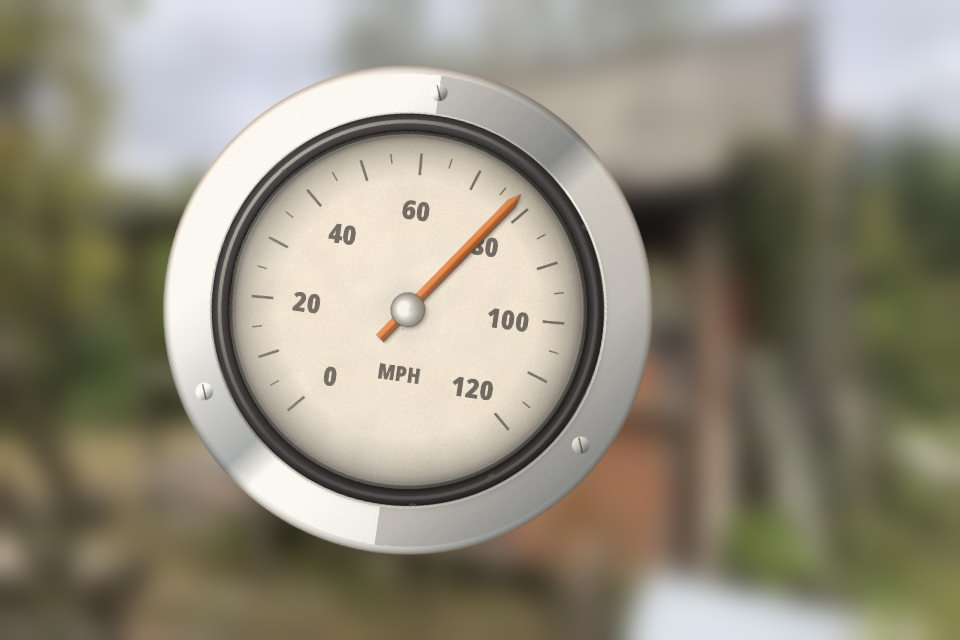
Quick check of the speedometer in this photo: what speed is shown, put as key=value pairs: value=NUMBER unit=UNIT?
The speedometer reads value=77.5 unit=mph
